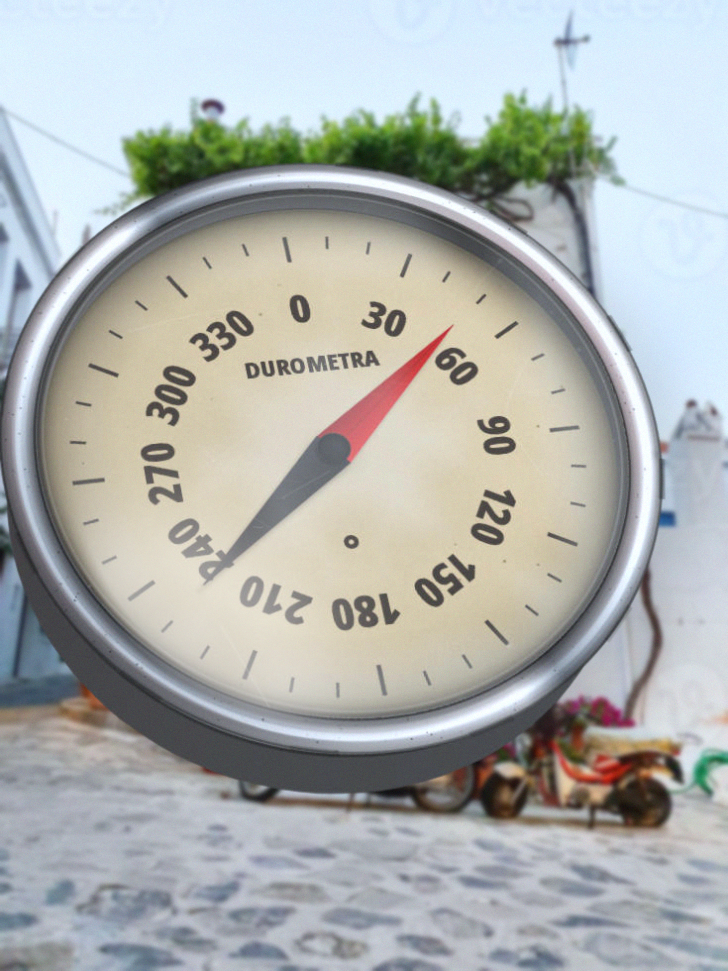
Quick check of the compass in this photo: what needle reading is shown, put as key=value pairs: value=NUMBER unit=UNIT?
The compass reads value=50 unit=°
